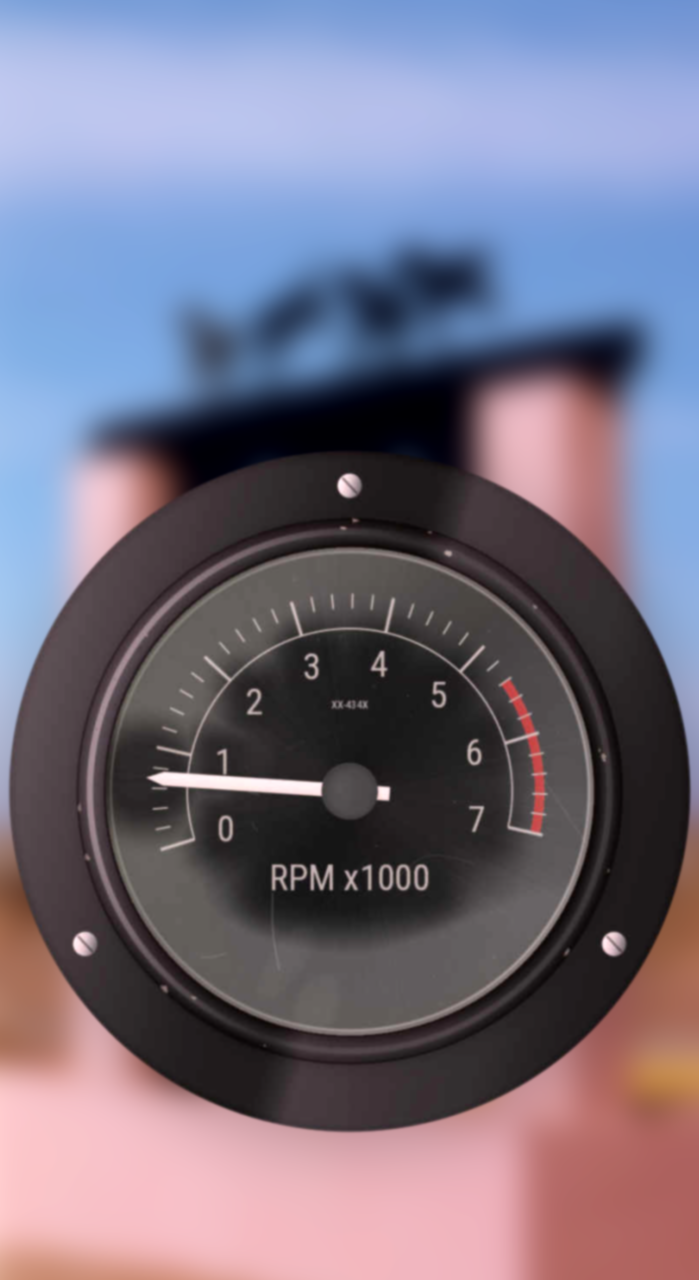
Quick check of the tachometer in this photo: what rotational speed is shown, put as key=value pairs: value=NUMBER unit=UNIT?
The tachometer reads value=700 unit=rpm
